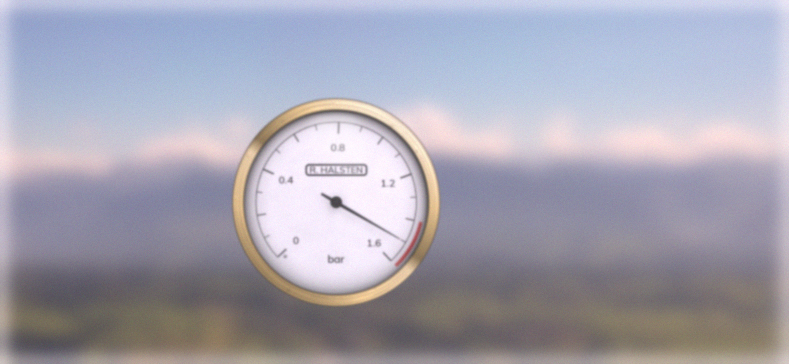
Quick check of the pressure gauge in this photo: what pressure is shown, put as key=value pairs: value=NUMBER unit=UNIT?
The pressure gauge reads value=1.5 unit=bar
